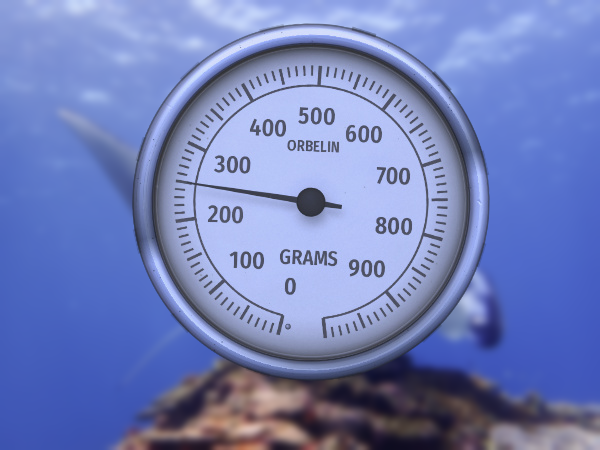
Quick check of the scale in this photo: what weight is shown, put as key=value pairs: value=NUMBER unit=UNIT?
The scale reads value=250 unit=g
